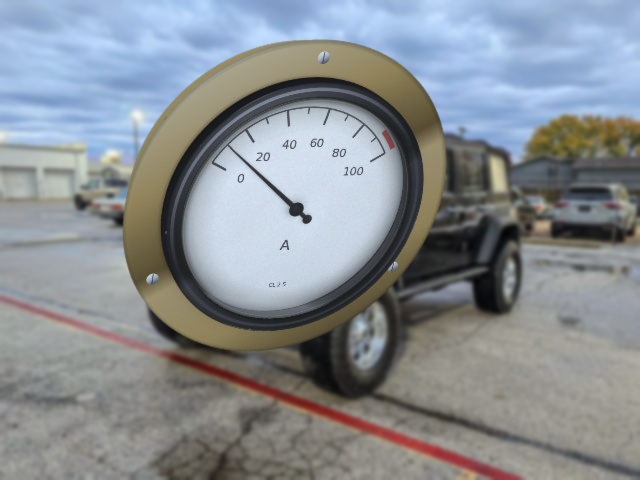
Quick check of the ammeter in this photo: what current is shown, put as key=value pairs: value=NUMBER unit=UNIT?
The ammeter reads value=10 unit=A
